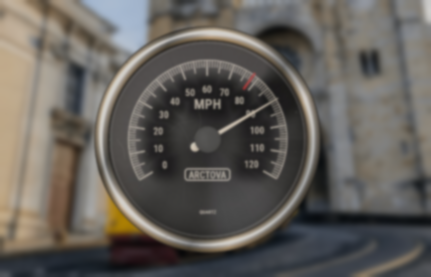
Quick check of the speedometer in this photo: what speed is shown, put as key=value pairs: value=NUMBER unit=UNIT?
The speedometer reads value=90 unit=mph
